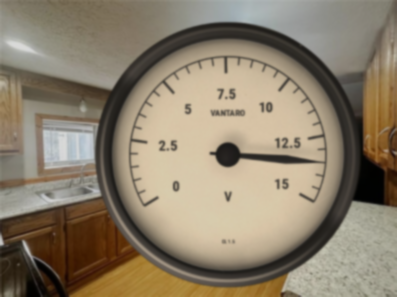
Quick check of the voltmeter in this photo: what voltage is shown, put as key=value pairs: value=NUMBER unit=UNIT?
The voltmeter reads value=13.5 unit=V
